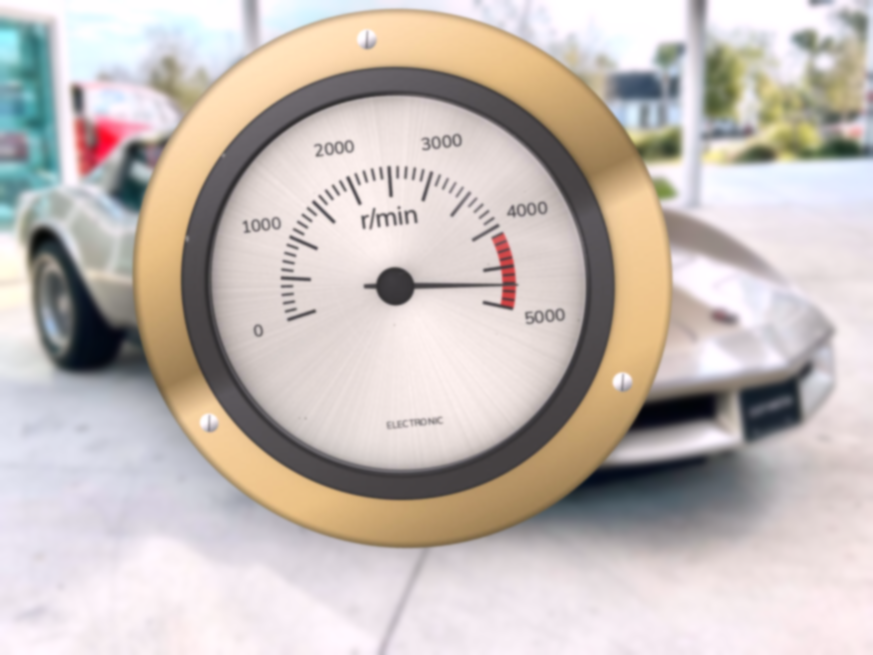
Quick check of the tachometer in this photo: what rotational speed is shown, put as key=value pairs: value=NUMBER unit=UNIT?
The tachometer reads value=4700 unit=rpm
